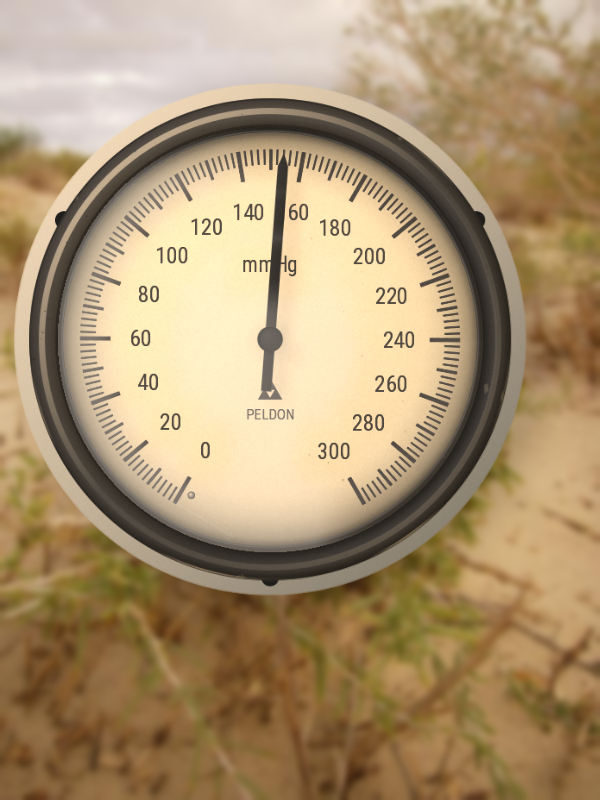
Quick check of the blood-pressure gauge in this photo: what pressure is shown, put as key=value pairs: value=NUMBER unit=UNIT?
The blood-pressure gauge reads value=154 unit=mmHg
